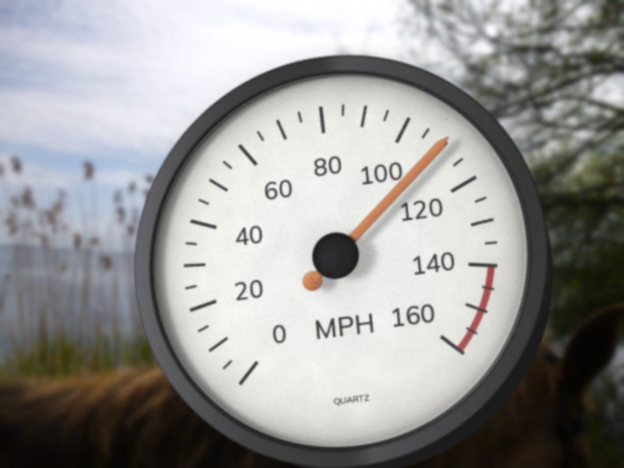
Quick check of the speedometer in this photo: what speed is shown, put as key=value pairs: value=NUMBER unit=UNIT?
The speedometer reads value=110 unit=mph
